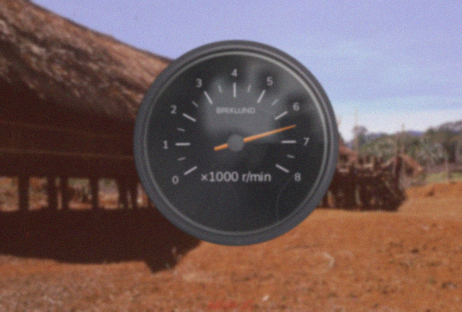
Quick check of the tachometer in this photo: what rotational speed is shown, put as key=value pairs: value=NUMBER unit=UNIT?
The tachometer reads value=6500 unit=rpm
